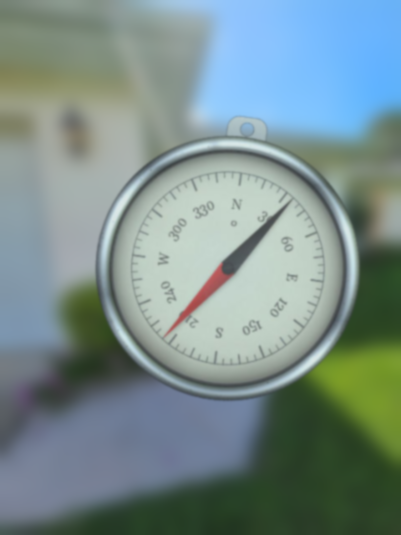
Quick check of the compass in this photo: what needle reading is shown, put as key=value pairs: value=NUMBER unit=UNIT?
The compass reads value=215 unit=°
